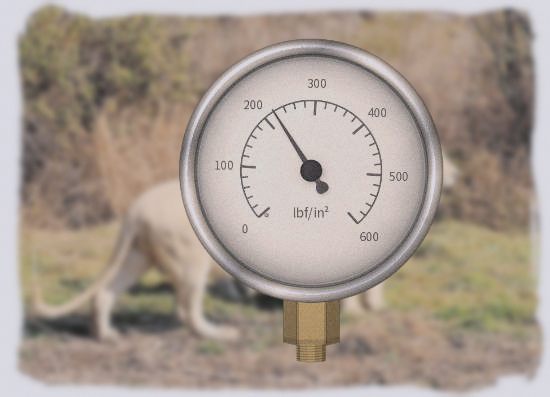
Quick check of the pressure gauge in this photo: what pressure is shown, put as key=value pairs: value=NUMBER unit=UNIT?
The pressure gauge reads value=220 unit=psi
